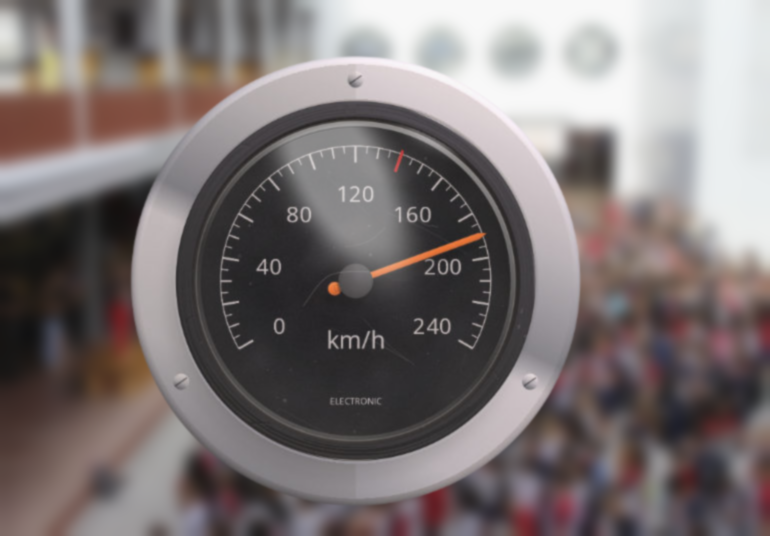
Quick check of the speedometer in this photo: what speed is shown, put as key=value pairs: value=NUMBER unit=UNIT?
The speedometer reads value=190 unit=km/h
